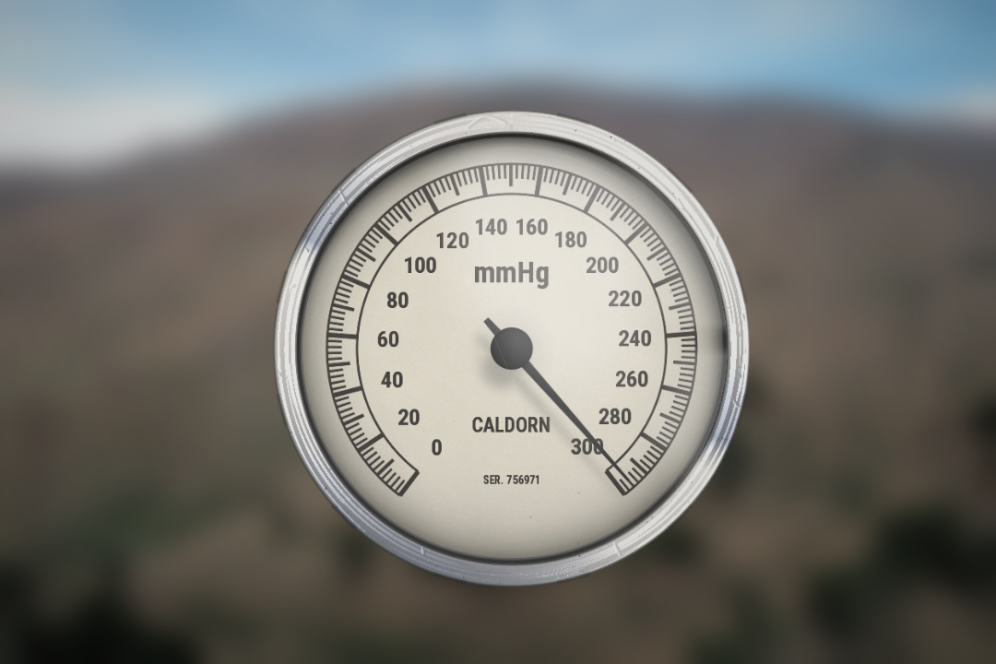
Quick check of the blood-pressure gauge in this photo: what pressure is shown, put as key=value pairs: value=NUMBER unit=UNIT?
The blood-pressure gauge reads value=296 unit=mmHg
